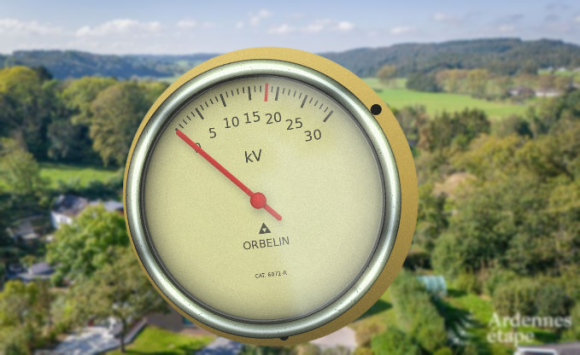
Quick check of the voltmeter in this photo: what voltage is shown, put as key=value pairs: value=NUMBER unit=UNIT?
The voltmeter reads value=0 unit=kV
